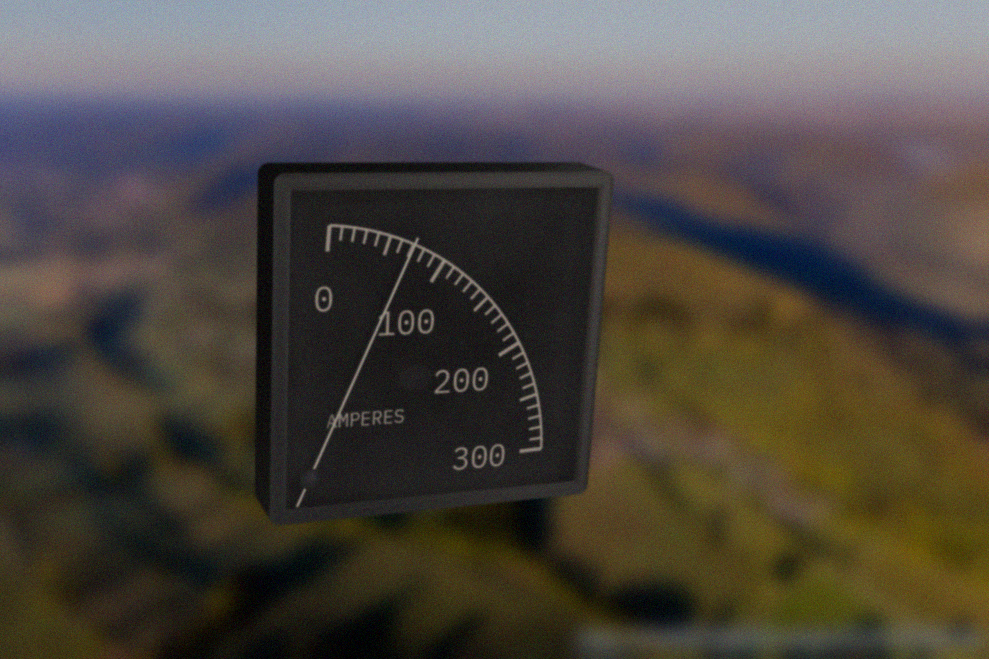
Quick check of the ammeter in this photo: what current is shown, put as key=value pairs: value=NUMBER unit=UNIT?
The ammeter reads value=70 unit=A
